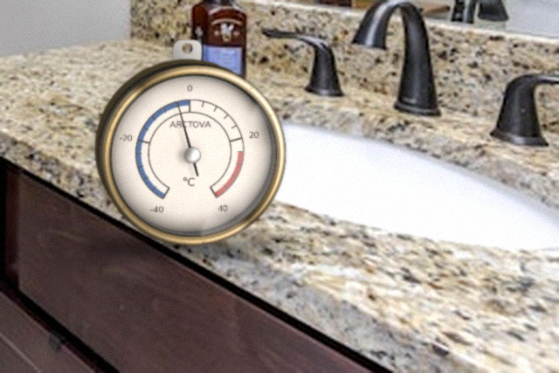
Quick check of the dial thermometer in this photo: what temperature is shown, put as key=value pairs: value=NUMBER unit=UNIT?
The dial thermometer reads value=-4 unit=°C
